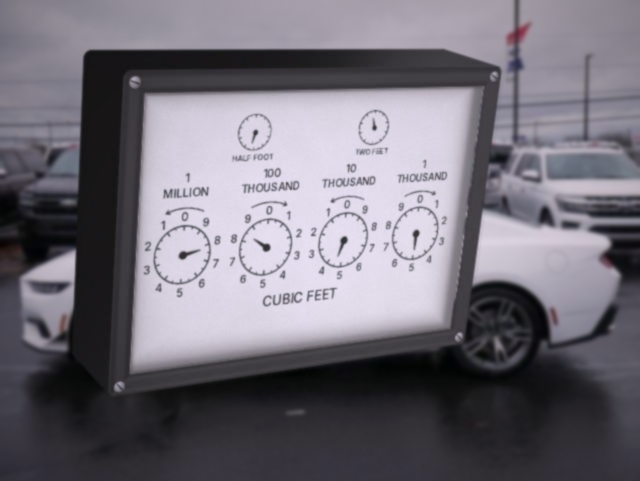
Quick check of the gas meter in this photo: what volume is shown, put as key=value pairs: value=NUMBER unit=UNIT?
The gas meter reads value=784500 unit=ft³
